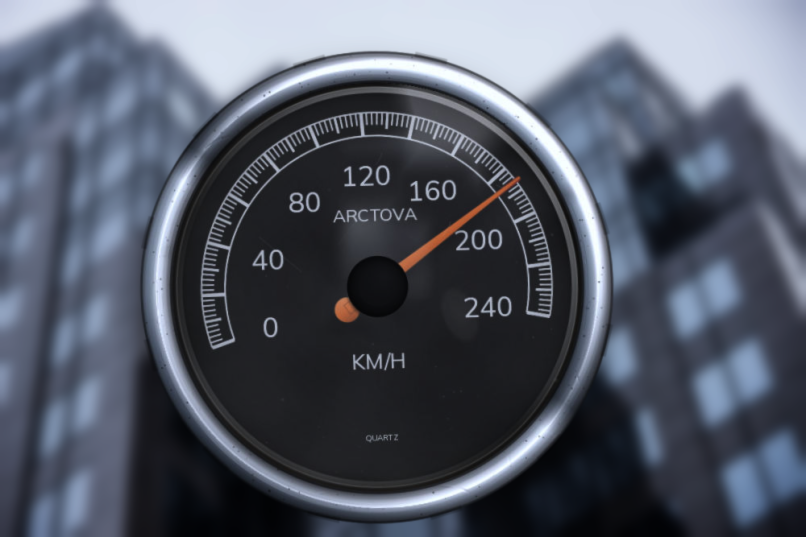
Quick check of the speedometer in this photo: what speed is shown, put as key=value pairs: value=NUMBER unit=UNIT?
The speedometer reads value=186 unit=km/h
